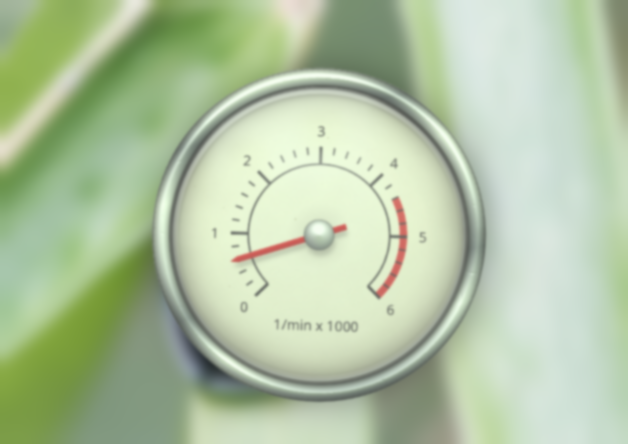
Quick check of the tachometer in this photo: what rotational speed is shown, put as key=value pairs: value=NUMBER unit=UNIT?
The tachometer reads value=600 unit=rpm
